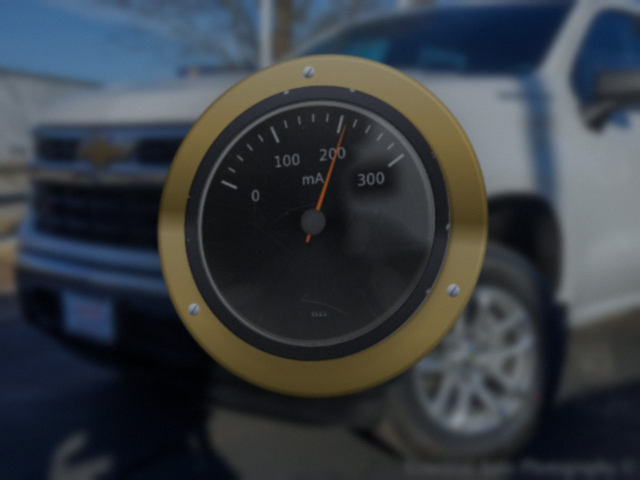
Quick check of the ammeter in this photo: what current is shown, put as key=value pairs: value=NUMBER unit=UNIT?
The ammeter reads value=210 unit=mA
